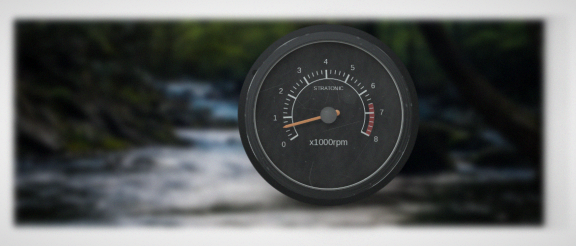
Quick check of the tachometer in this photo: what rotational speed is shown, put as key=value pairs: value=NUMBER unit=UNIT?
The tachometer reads value=600 unit=rpm
